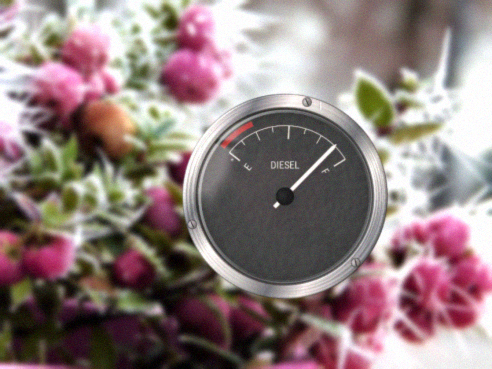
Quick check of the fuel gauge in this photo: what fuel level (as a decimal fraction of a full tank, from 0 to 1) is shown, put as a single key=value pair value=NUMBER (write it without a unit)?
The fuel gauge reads value=0.875
